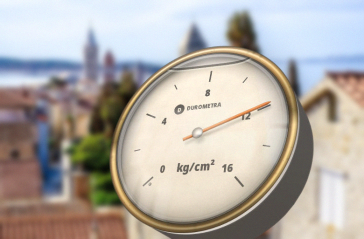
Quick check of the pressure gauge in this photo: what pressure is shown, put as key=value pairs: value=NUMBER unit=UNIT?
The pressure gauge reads value=12 unit=kg/cm²
